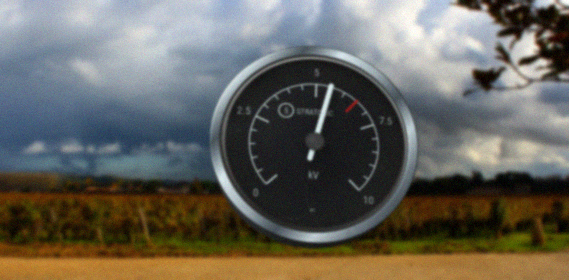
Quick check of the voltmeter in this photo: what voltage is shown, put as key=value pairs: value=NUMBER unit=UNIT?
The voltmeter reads value=5.5 unit=kV
